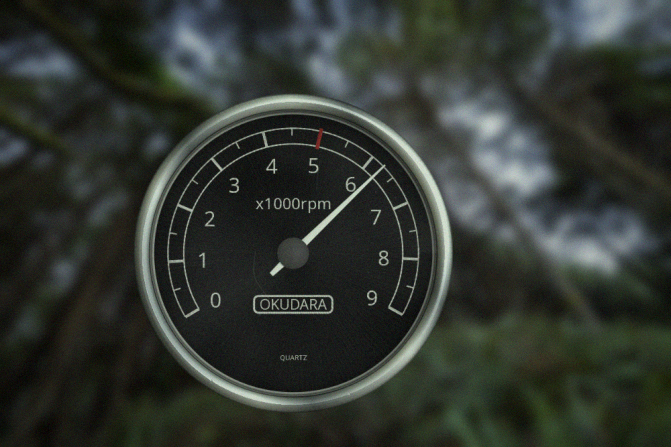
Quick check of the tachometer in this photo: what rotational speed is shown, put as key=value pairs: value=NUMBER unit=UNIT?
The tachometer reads value=6250 unit=rpm
